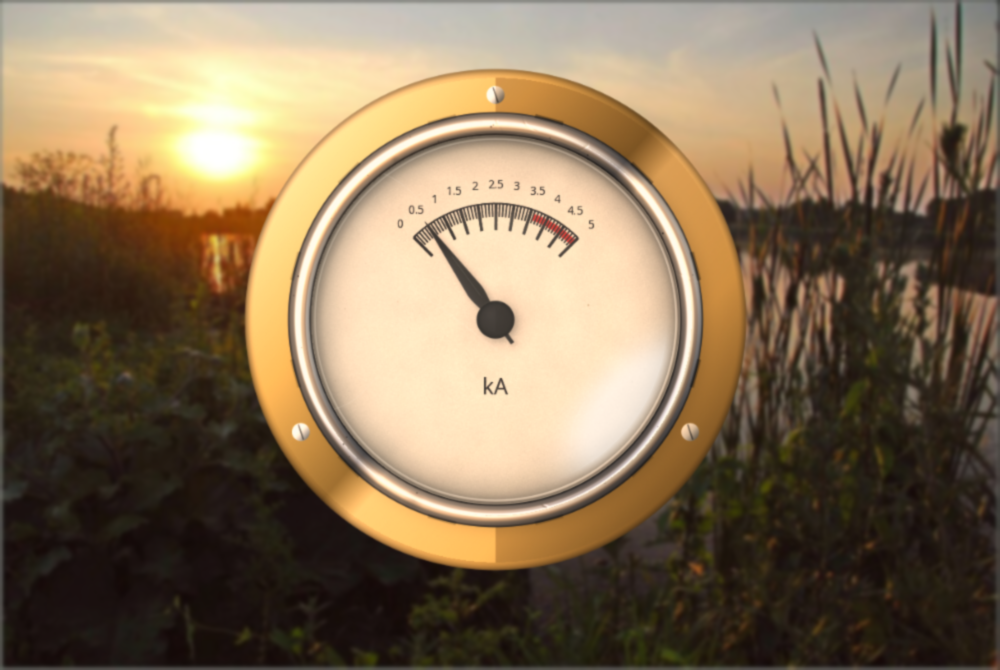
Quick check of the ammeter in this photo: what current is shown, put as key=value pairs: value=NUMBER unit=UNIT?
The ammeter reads value=0.5 unit=kA
